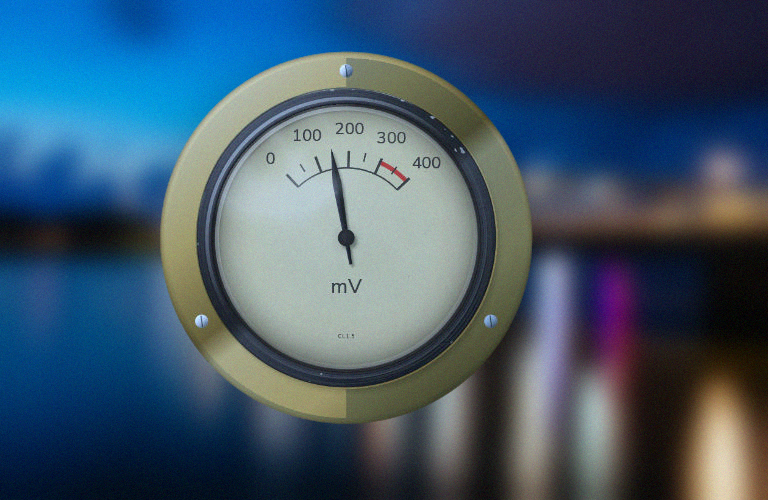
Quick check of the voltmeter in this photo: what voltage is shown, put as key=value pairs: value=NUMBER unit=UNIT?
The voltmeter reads value=150 unit=mV
